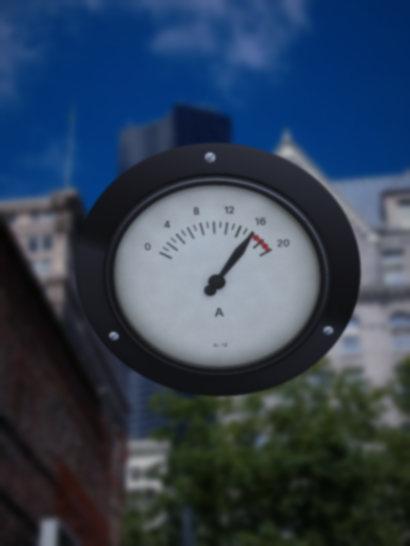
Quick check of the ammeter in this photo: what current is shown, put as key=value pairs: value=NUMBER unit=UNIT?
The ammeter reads value=16 unit=A
